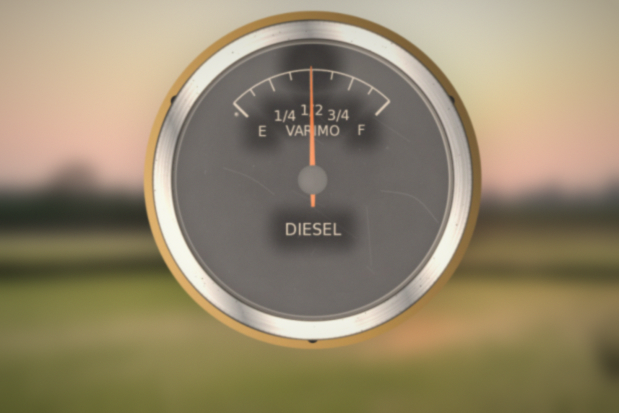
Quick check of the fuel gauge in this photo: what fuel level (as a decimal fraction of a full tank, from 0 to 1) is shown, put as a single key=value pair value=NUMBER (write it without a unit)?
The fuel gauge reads value=0.5
